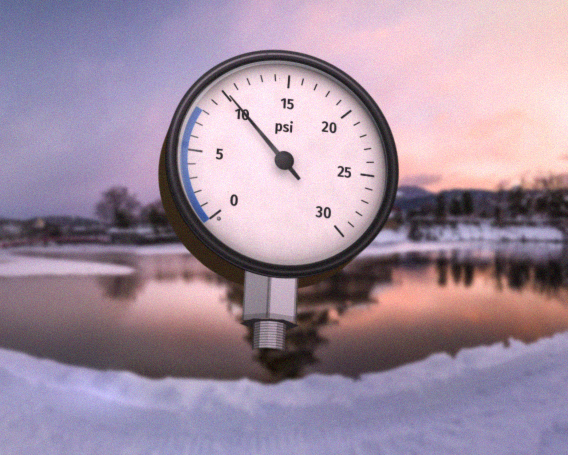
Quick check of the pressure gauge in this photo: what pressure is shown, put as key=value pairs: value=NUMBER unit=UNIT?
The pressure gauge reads value=10 unit=psi
